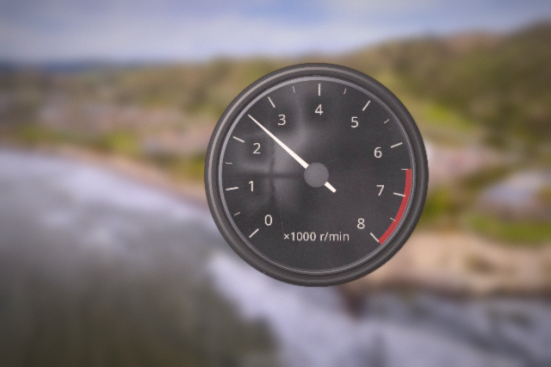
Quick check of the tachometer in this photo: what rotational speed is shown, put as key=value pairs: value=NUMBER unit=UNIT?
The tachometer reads value=2500 unit=rpm
